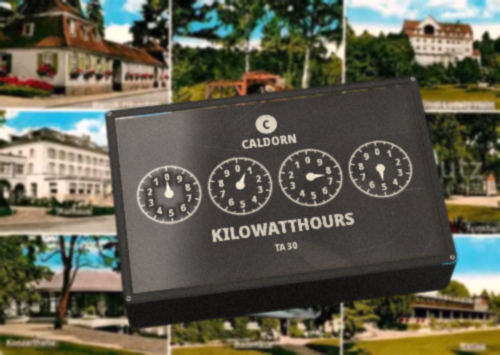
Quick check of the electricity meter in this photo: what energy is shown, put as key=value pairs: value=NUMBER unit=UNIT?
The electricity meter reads value=75 unit=kWh
